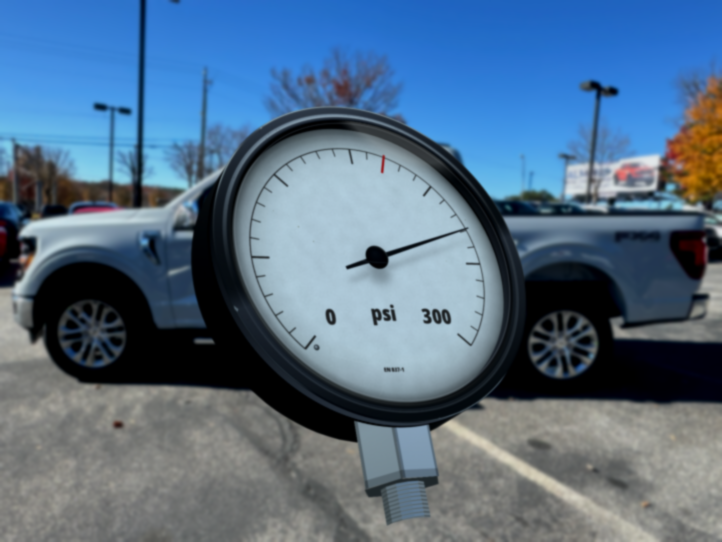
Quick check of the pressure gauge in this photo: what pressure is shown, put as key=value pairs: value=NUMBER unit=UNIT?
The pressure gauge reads value=230 unit=psi
